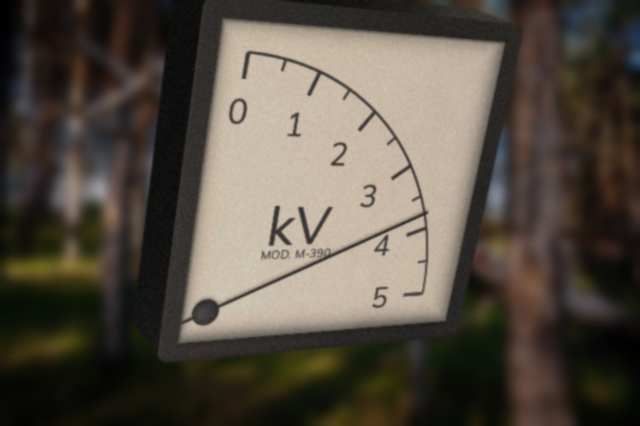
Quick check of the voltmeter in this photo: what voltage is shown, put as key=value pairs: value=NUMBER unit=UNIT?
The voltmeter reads value=3.75 unit=kV
